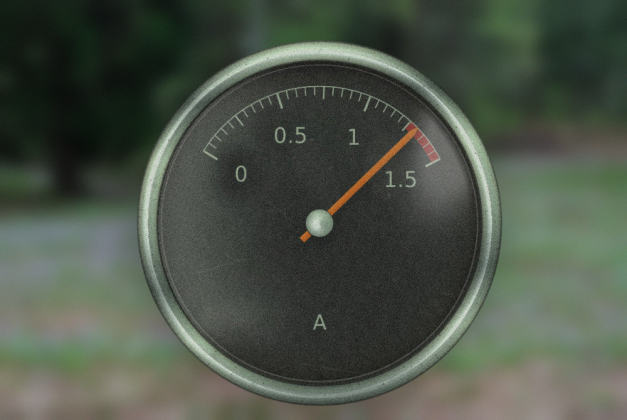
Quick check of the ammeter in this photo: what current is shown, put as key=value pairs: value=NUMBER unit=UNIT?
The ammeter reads value=1.3 unit=A
